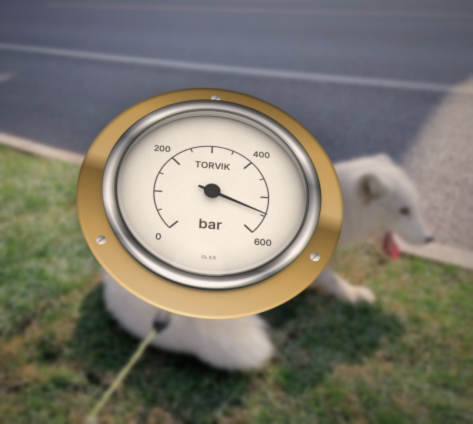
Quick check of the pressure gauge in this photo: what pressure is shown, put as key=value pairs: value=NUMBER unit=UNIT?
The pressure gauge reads value=550 unit=bar
